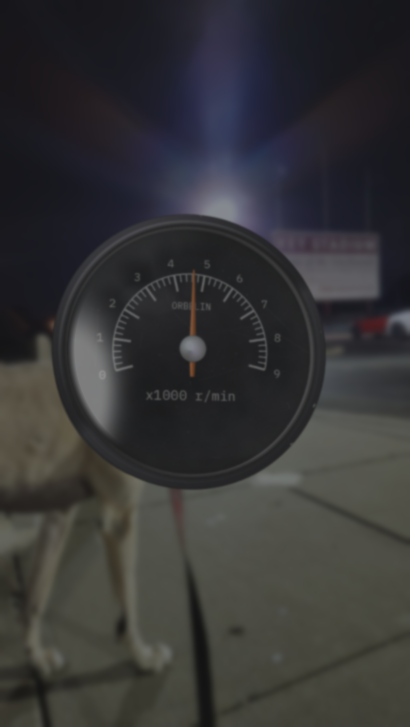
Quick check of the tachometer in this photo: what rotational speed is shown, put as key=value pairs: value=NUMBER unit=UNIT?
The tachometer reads value=4600 unit=rpm
